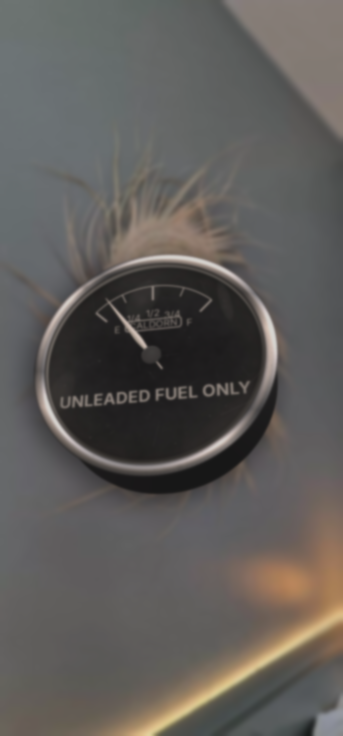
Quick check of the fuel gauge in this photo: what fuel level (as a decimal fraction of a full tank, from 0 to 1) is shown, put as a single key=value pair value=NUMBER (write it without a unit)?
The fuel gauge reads value=0.125
